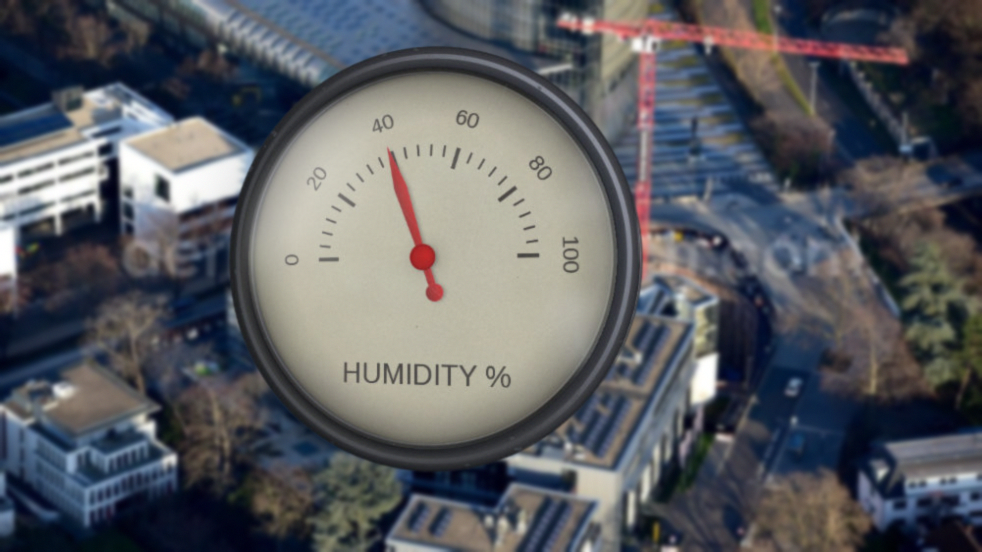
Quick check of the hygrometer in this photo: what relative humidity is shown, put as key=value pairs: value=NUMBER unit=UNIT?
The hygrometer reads value=40 unit=%
